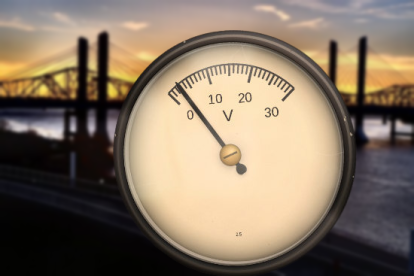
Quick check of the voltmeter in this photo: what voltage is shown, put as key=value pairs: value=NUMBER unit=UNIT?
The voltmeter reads value=3 unit=V
